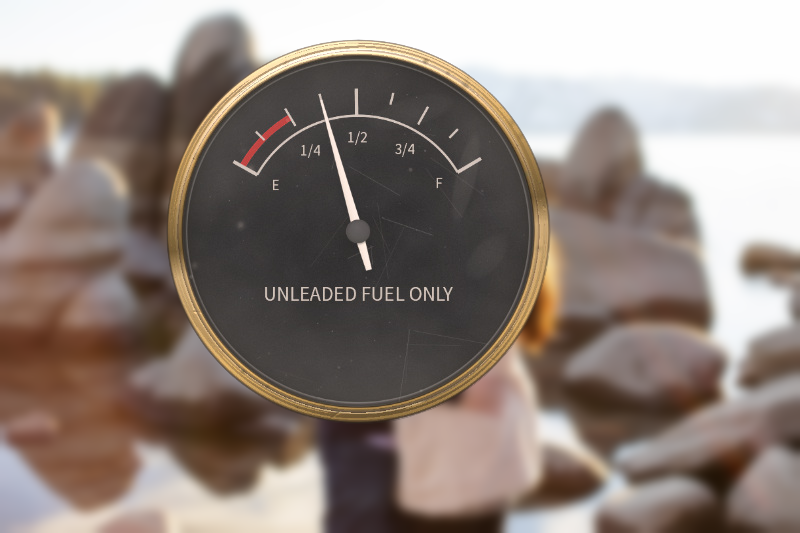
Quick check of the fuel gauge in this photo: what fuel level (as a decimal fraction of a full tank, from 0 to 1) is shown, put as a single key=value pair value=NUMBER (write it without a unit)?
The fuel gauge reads value=0.375
